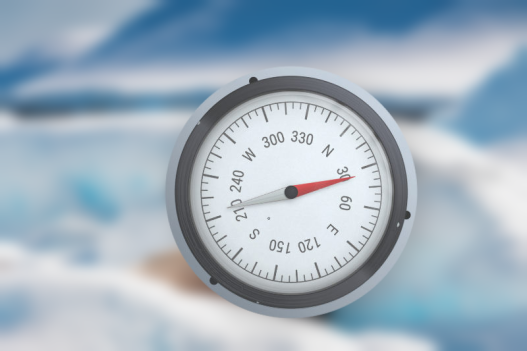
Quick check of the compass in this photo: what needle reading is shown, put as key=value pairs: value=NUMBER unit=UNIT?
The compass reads value=35 unit=°
